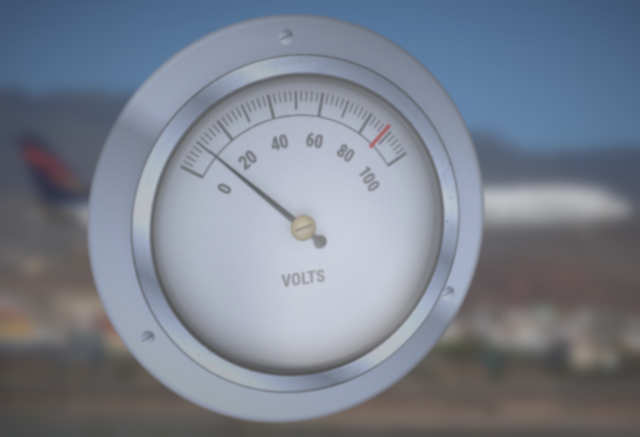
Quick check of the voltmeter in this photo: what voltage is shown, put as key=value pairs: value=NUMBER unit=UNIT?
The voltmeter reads value=10 unit=V
